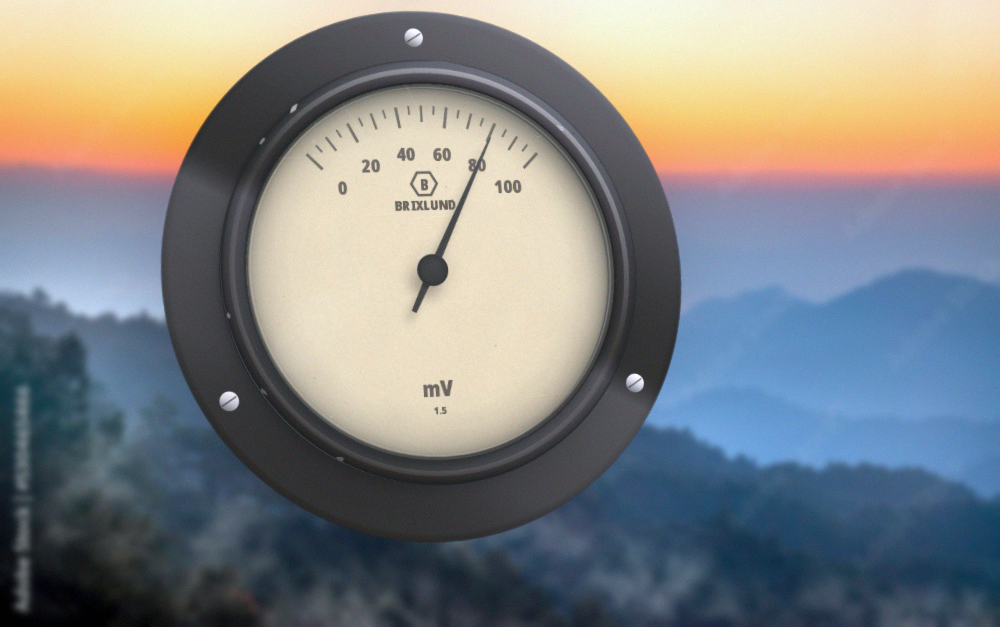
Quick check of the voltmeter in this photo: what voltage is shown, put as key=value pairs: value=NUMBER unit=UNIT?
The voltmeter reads value=80 unit=mV
